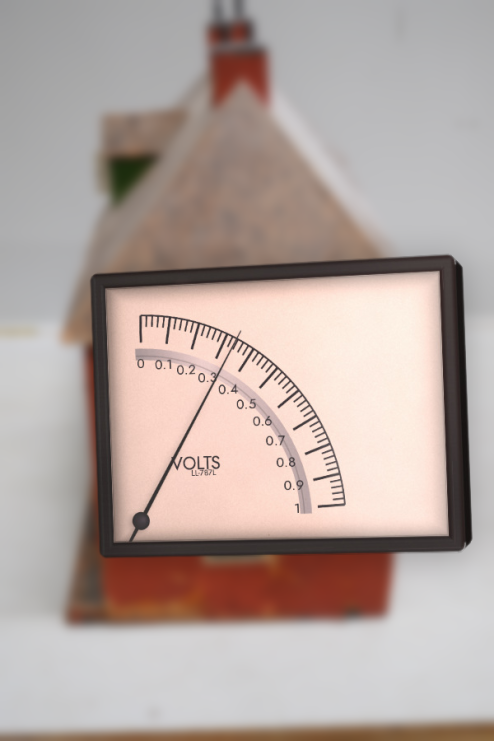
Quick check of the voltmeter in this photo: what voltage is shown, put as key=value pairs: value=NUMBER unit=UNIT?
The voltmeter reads value=0.34 unit=V
